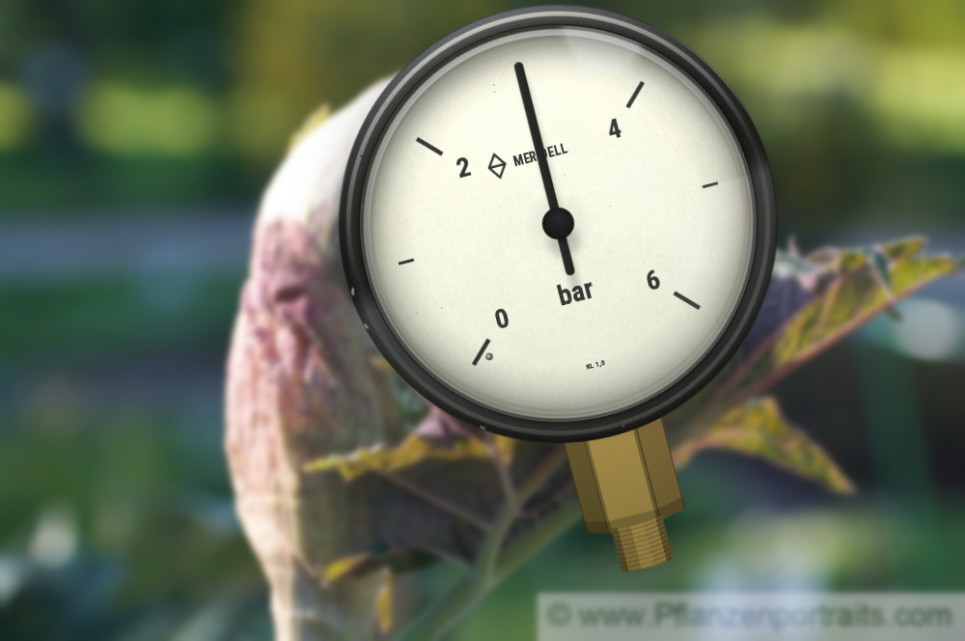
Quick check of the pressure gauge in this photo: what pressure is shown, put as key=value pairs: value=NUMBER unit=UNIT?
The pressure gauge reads value=3 unit=bar
